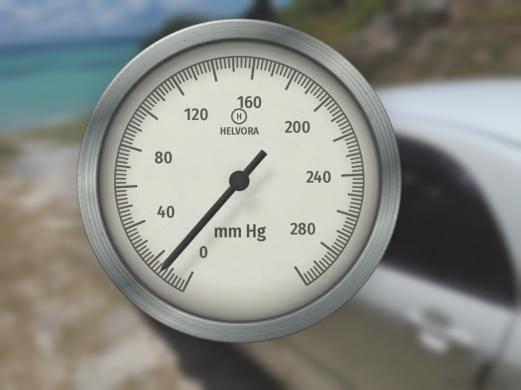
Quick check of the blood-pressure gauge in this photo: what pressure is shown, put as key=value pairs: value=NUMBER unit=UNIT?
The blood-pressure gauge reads value=14 unit=mmHg
